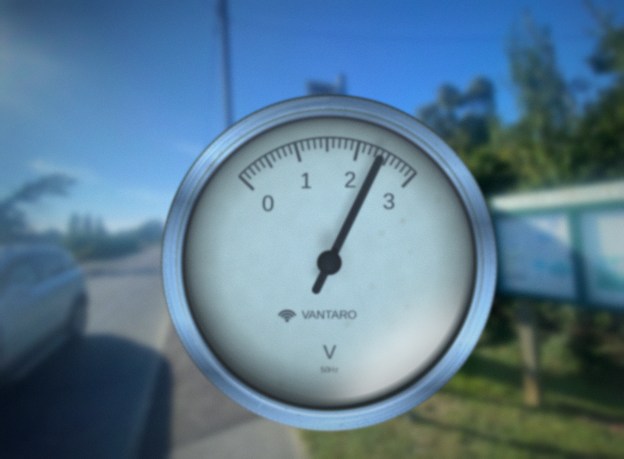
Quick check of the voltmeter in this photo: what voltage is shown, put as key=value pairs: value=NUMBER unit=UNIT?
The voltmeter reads value=2.4 unit=V
